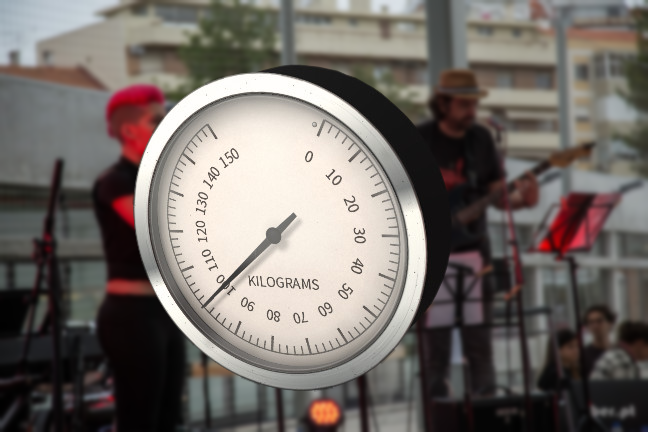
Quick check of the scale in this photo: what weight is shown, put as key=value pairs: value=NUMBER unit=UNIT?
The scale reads value=100 unit=kg
